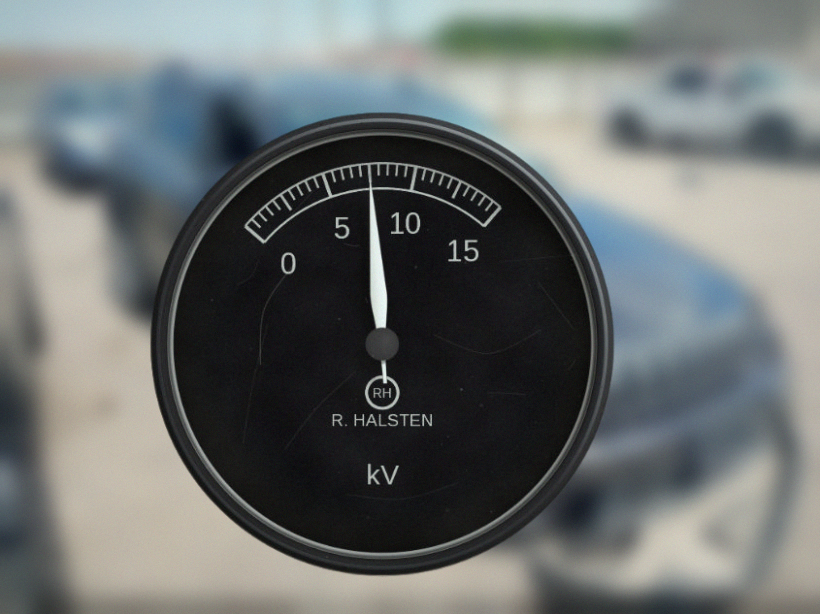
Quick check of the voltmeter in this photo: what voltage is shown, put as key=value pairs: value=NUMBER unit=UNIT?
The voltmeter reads value=7.5 unit=kV
